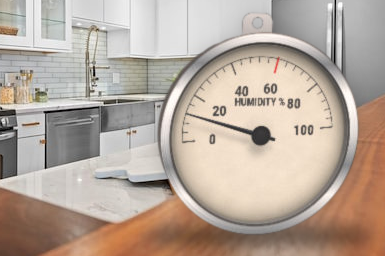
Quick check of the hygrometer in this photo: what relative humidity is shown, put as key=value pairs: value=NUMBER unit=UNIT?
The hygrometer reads value=12 unit=%
